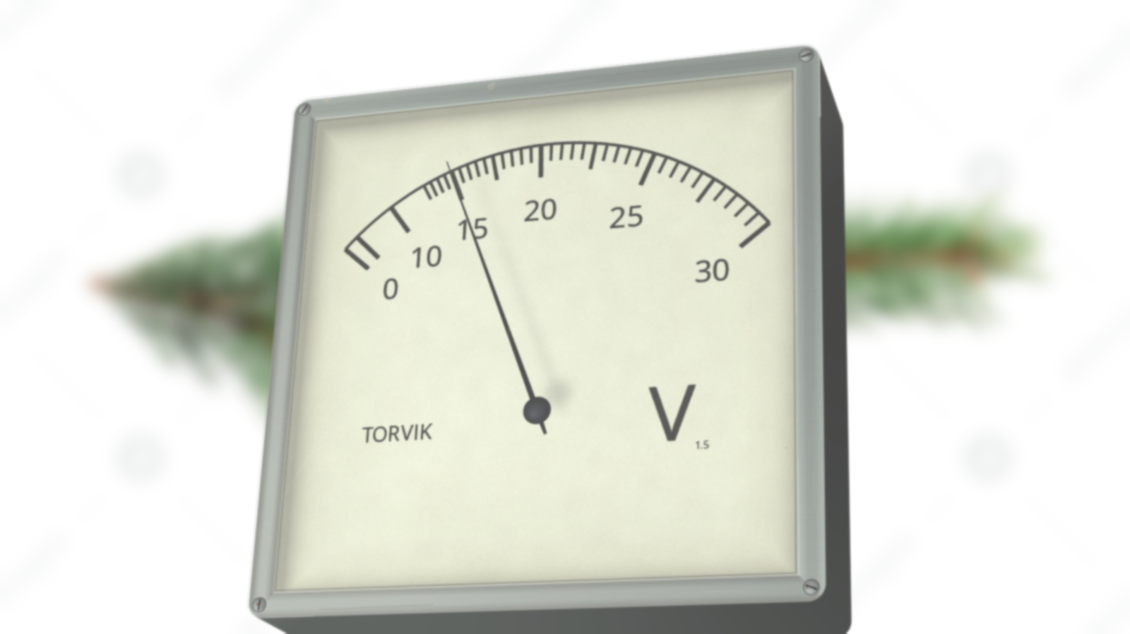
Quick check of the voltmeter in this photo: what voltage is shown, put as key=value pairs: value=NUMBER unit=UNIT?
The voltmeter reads value=15 unit=V
